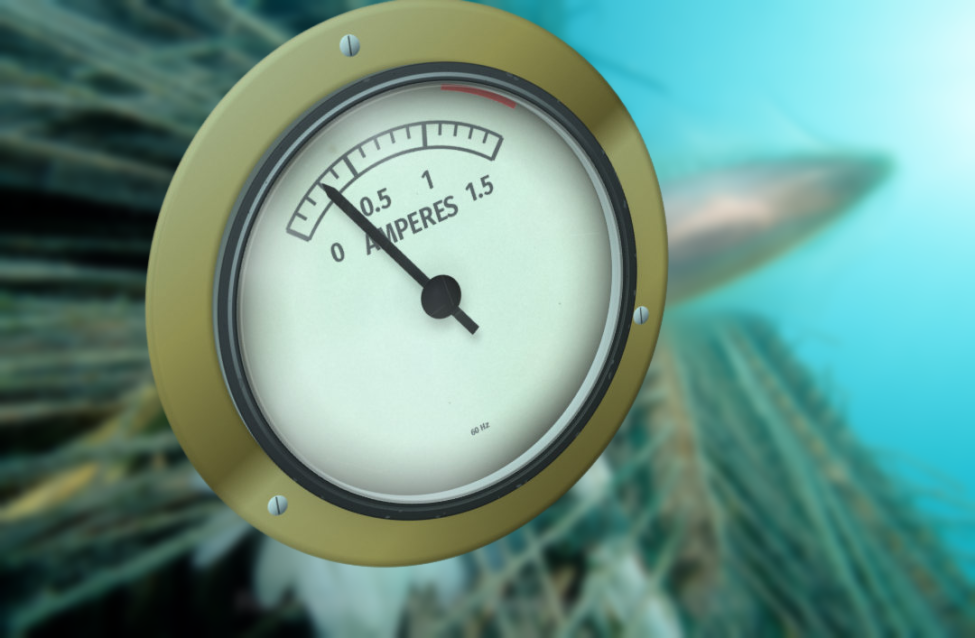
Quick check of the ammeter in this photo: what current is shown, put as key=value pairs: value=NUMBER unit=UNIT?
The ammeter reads value=0.3 unit=A
